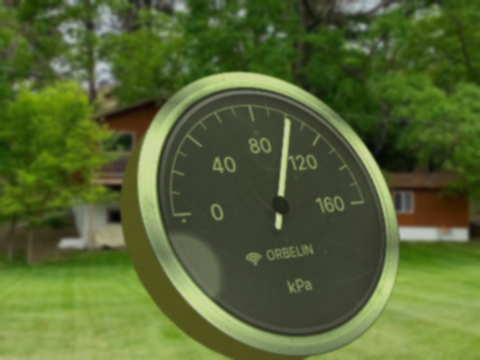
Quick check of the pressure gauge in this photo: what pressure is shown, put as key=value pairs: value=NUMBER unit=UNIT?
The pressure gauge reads value=100 unit=kPa
